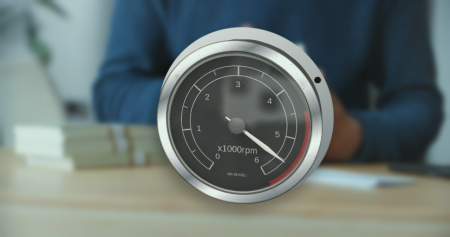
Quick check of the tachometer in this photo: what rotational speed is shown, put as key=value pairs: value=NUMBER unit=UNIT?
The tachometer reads value=5500 unit=rpm
